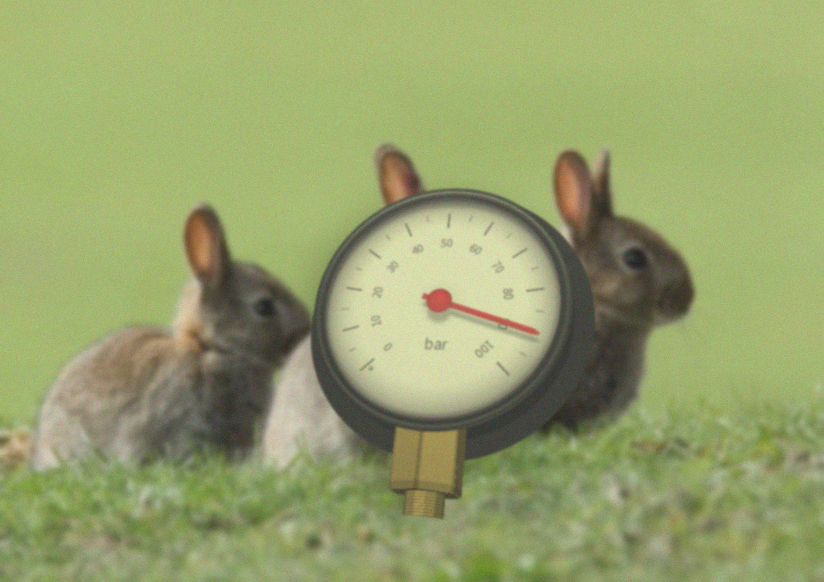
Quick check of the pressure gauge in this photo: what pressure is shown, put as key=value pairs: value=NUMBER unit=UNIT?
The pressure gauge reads value=90 unit=bar
